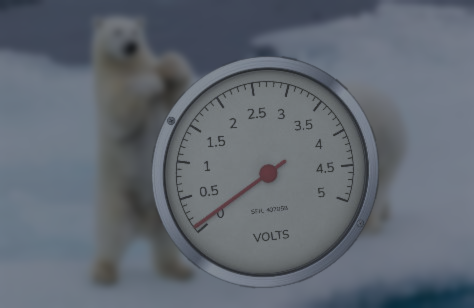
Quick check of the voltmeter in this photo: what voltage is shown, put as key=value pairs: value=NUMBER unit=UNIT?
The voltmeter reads value=0.1 unit=V
